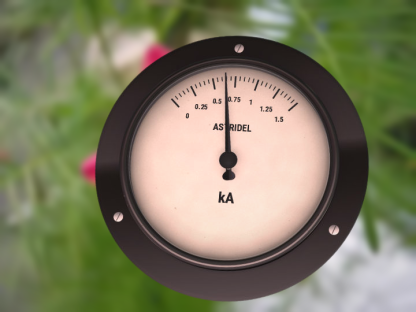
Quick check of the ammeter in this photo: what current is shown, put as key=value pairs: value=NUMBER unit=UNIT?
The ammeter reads value=0.65 unit=kA
